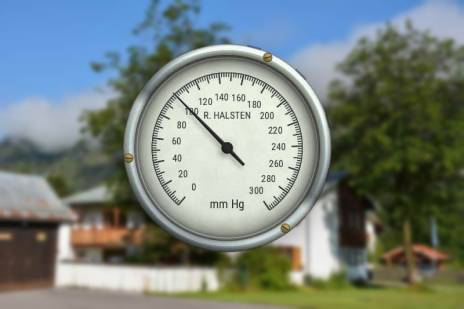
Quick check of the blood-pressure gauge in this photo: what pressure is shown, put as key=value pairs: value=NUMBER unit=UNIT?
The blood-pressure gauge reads value=100 unit=mmHg
